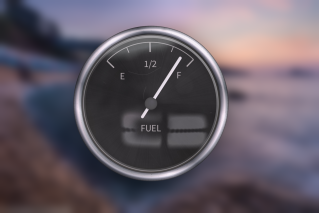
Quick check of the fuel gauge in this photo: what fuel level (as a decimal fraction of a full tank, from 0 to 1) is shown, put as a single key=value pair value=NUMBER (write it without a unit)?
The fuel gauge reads value=0.875
